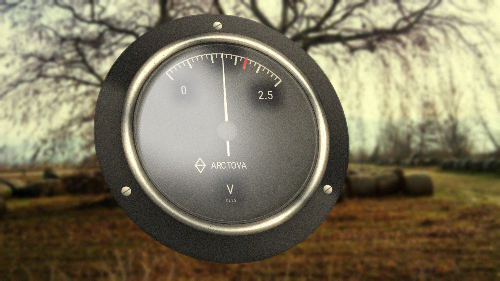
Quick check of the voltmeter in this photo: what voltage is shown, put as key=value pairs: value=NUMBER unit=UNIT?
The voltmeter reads value=1.2 unit=V
